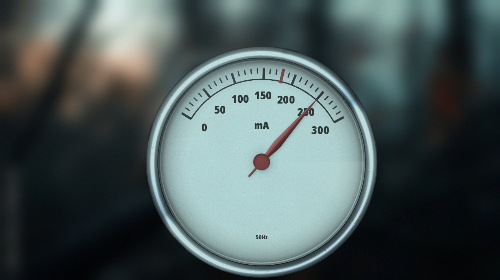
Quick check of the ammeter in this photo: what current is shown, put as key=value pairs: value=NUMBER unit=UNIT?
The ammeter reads value=250 unit=mA
